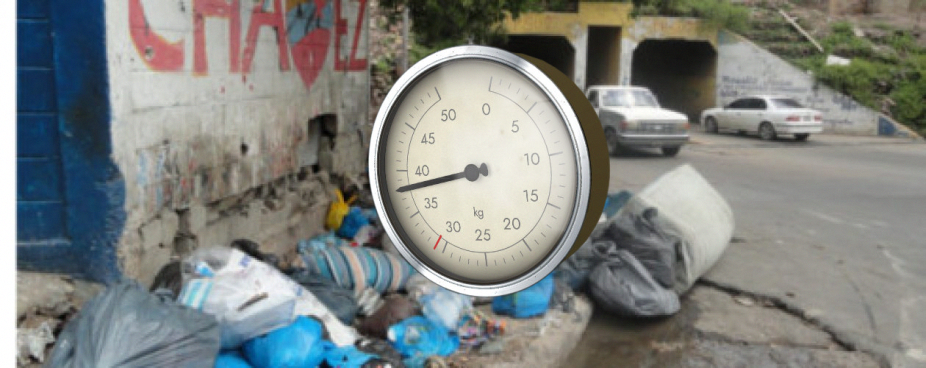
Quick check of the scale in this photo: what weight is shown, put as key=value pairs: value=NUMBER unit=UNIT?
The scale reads value=38 unit=kg
